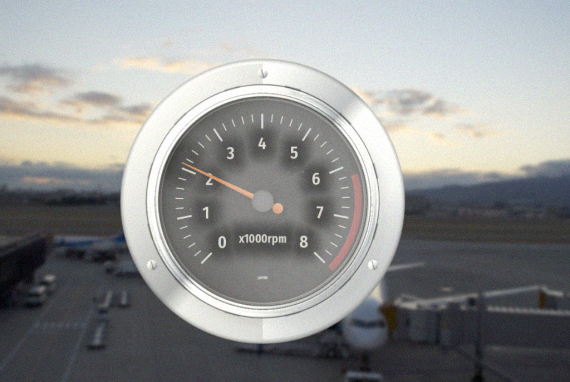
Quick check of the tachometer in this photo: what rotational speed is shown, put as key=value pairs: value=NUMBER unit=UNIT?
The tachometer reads value=2100 unit=rpm
